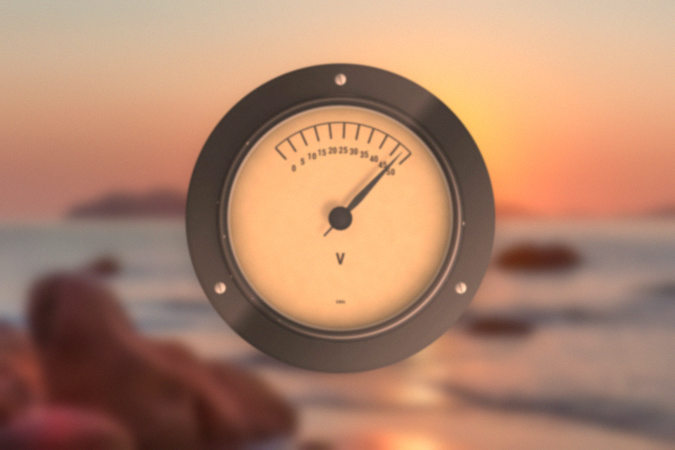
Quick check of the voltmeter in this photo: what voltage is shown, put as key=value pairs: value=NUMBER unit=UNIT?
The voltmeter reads value=47.5 unit=V
